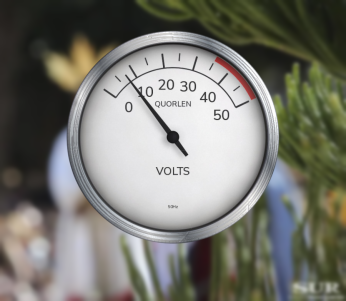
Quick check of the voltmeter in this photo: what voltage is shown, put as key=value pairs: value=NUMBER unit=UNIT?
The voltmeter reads value=7.5 unit=V
